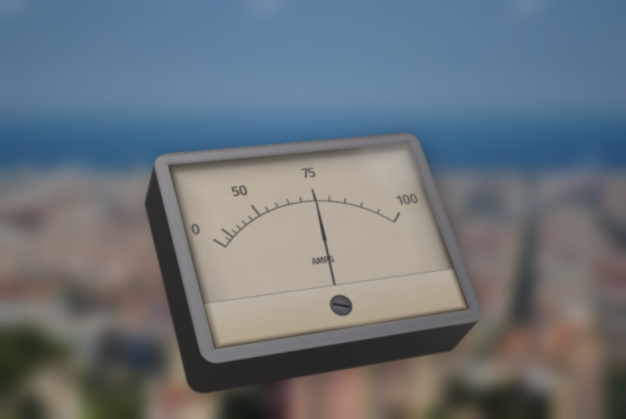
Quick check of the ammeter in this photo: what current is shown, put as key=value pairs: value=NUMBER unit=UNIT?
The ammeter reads value=75 unit=A
